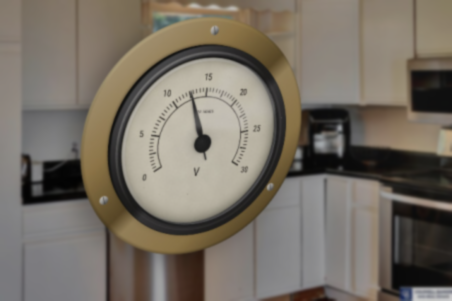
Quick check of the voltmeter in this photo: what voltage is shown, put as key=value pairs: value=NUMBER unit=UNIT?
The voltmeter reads value=12.5 unit=V
